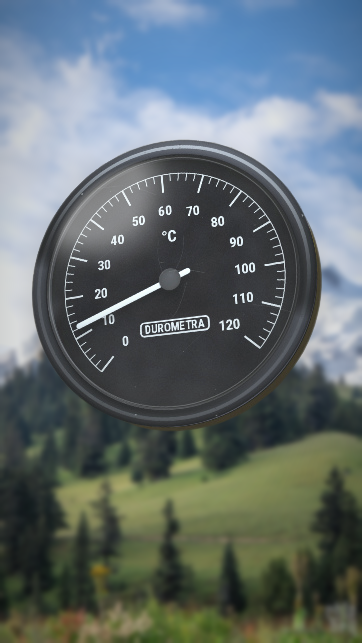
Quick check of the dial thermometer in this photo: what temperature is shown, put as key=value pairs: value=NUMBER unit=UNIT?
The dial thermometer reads value=12 unit=°C
